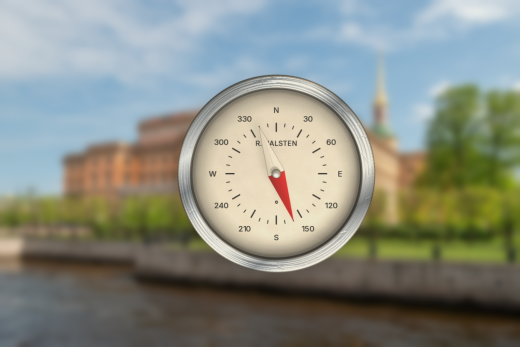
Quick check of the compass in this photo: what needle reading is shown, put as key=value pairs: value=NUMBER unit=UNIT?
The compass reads value=160 unit=°
